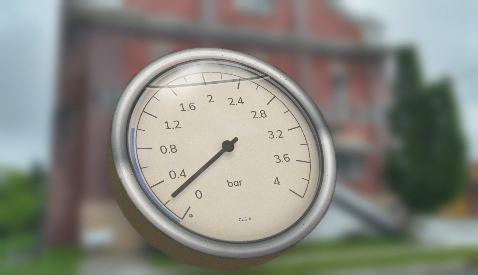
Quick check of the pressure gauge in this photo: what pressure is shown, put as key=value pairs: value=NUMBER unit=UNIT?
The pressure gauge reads value=0.2 unit=bar
